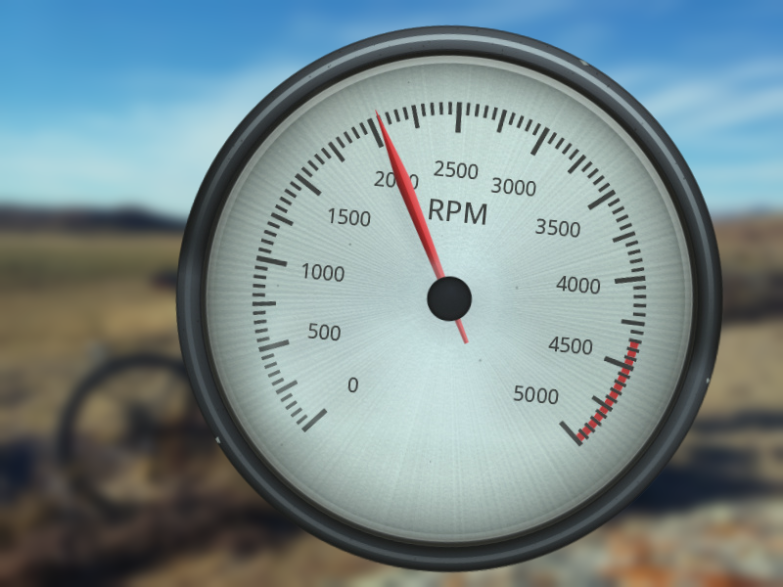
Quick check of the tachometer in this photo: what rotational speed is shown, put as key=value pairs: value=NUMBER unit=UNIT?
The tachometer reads value=2050 unit=rpm
